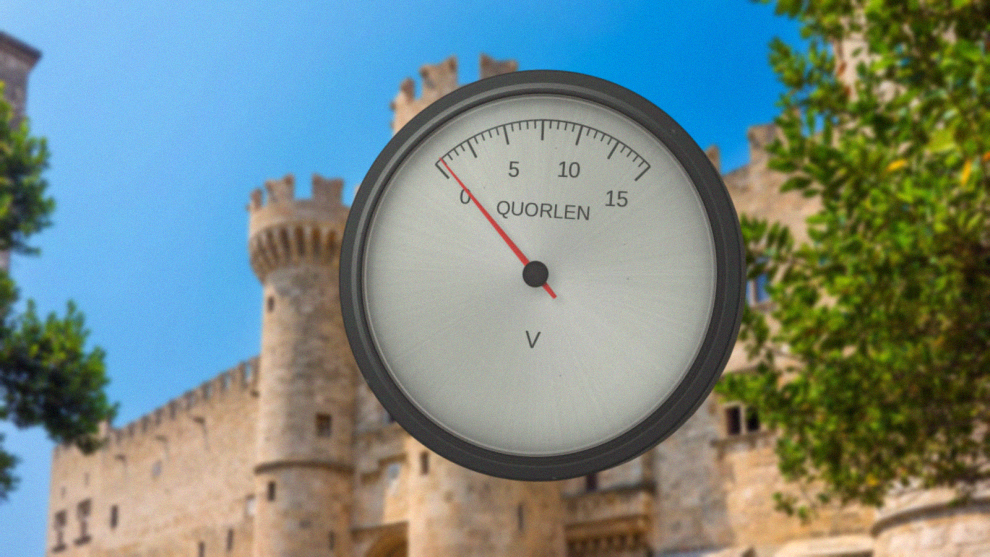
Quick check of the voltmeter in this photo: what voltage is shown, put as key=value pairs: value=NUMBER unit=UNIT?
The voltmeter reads value=0.5 unit=V
